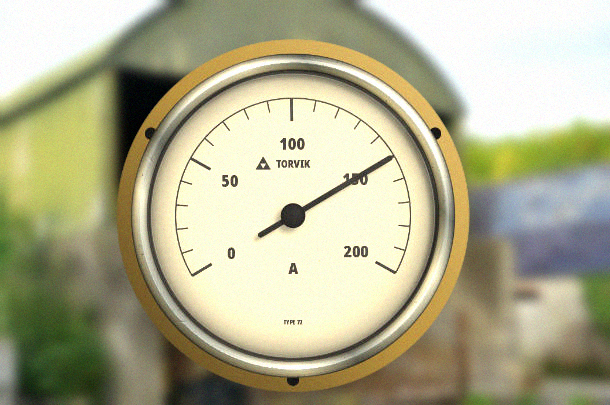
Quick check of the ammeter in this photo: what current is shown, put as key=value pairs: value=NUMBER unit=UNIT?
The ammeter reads value=150 unit=A
